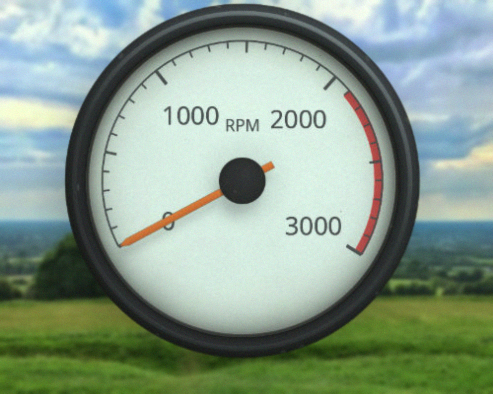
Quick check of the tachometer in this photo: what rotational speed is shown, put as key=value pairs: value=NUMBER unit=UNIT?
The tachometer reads value=0 unit=rpm
